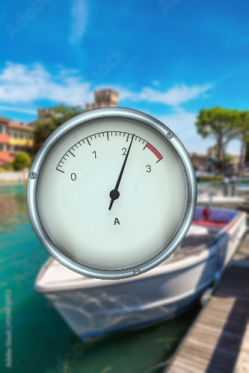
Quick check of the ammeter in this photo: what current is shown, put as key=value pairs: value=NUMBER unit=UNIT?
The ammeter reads value=2.1 unit=A
